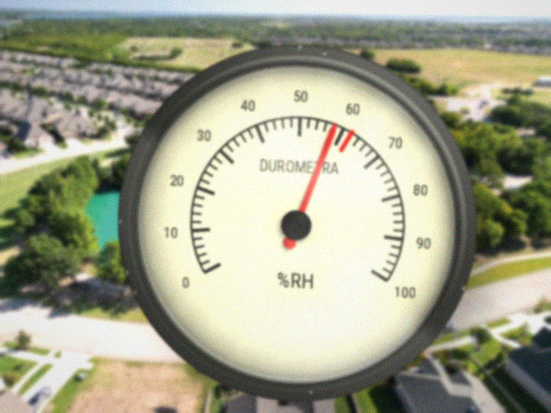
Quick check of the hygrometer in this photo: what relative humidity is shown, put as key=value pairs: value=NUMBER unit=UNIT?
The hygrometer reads value=58 unit=%
